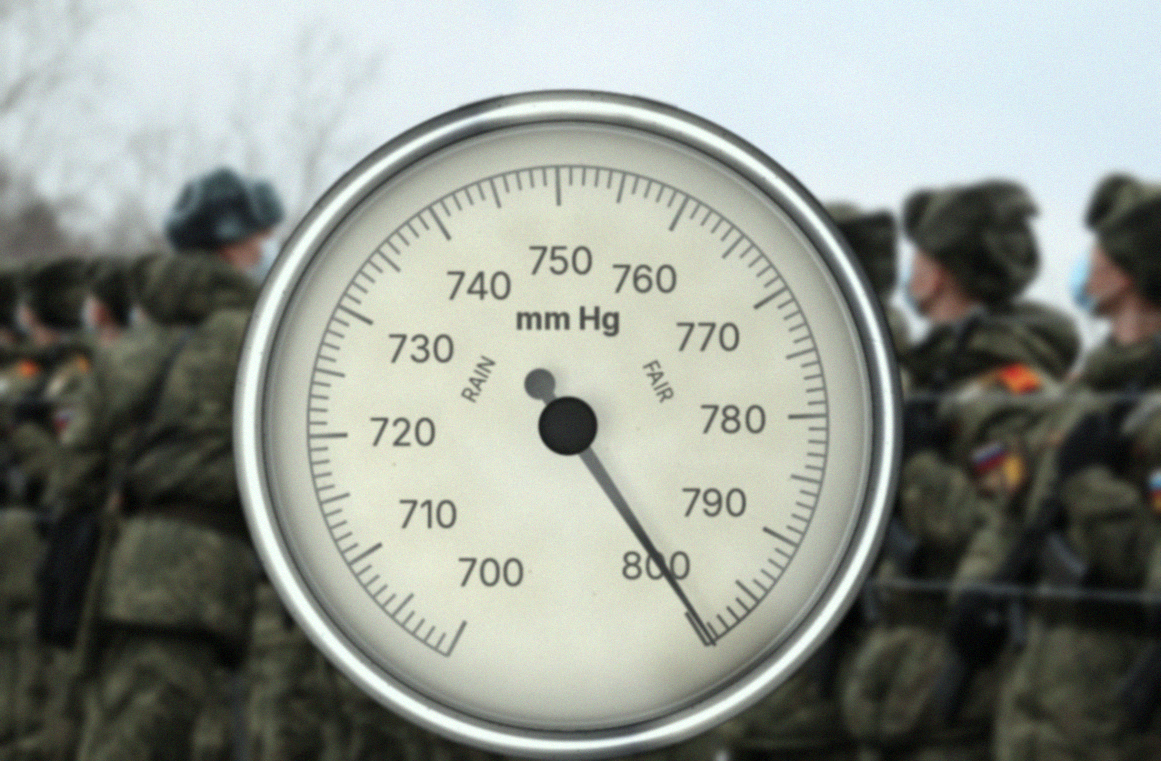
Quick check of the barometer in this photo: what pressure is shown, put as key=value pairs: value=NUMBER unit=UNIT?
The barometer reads value=799.5 unit=mmHg
